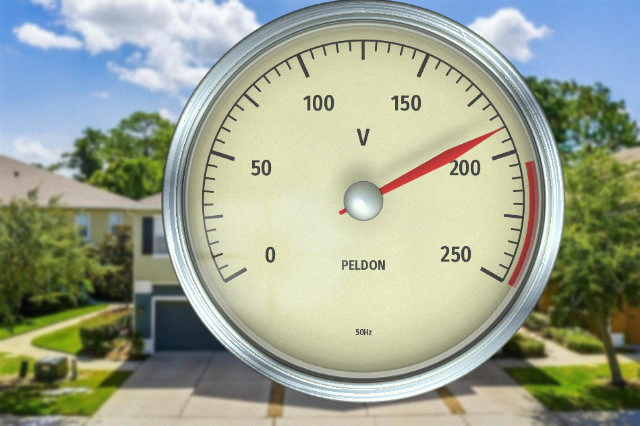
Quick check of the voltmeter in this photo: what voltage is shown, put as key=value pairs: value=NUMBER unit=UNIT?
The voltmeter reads value=190 unit=V
